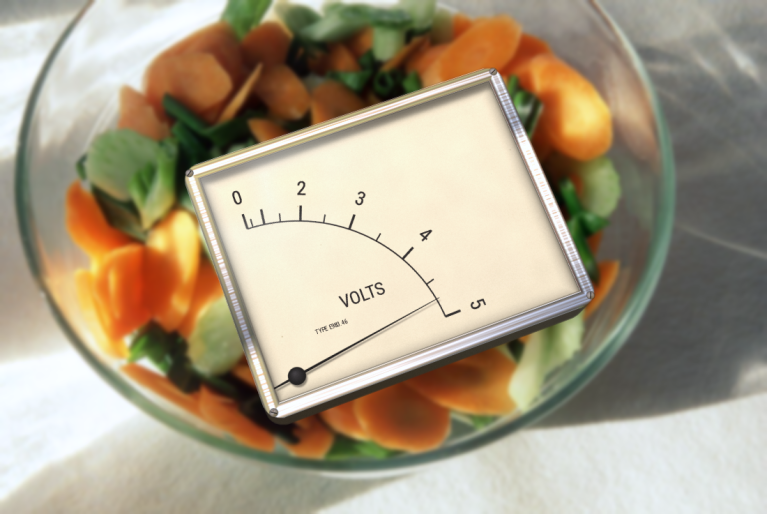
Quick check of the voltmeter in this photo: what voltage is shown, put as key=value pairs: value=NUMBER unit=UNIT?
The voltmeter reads value=4.75 unit=V
